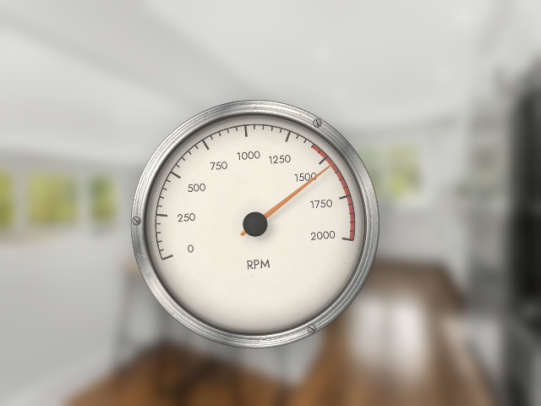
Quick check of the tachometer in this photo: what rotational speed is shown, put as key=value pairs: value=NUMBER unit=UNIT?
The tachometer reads value=1550 unit=rpm
